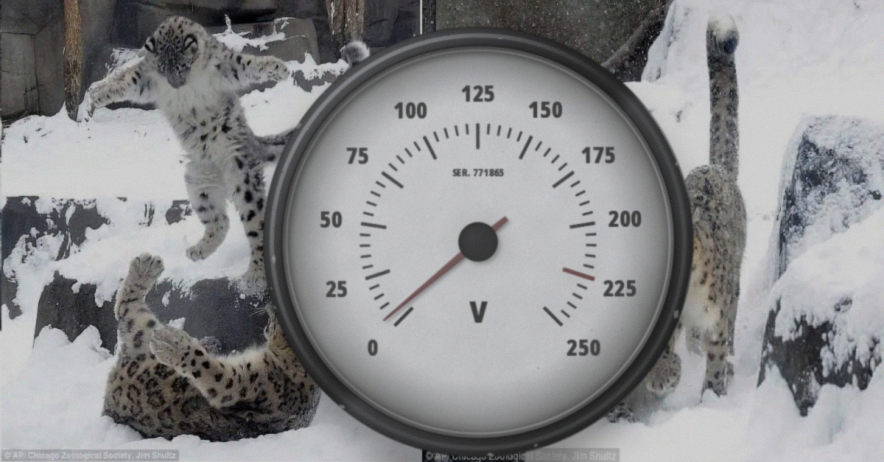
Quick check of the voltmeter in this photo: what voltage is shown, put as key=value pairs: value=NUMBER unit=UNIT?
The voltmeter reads value=5 unit=V
